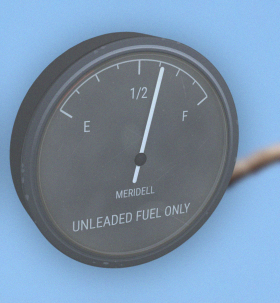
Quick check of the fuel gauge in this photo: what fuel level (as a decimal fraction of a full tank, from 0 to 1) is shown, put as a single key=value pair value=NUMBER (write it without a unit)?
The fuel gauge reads value=0.625
